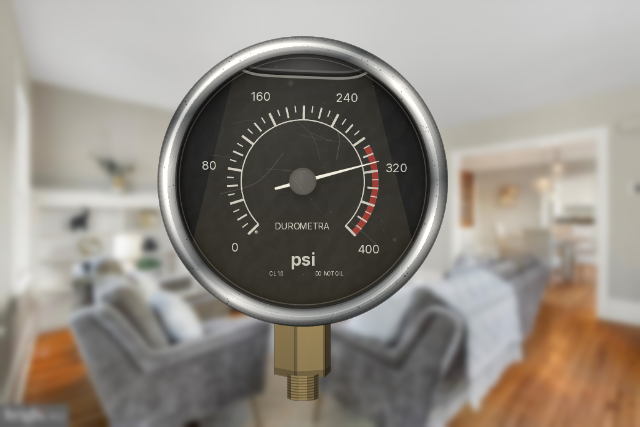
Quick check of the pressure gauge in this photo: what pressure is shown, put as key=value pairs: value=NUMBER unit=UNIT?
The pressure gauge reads value=310 unit=psi
